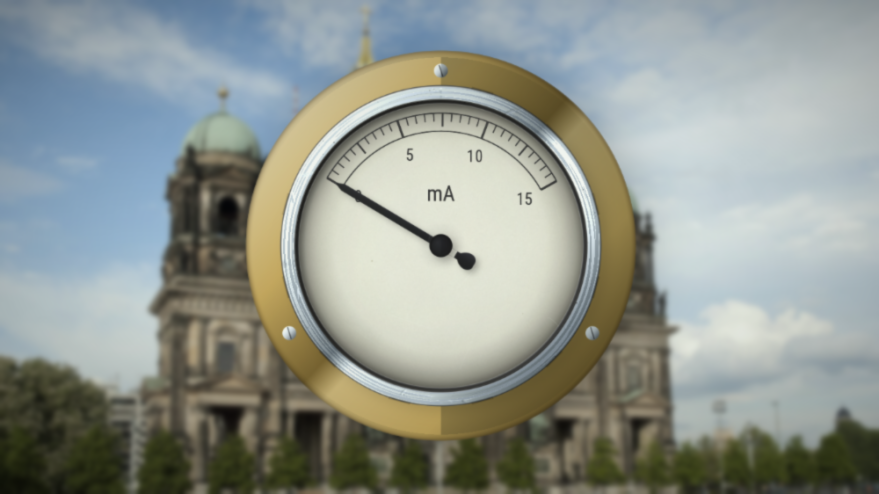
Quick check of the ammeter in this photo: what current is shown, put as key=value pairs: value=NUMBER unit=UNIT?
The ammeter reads value=0 unit=mA
